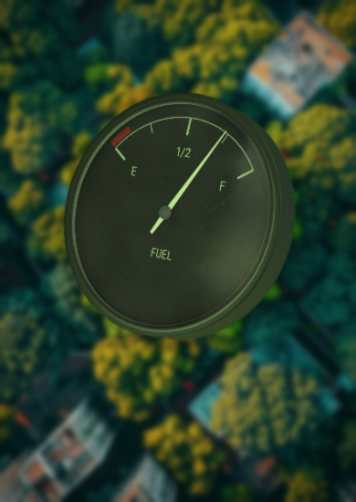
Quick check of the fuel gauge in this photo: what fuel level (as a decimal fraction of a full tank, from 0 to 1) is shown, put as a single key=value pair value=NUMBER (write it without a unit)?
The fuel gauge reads value=0.75
